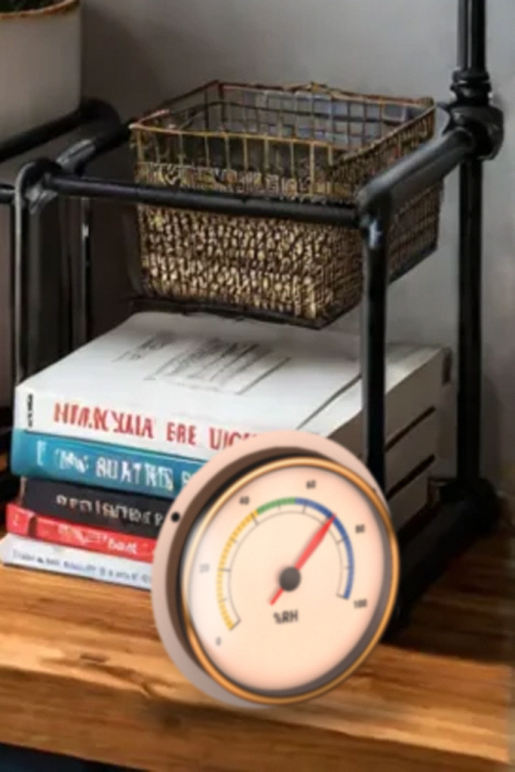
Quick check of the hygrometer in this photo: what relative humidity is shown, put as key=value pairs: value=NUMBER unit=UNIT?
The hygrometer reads value=70 unit=%
